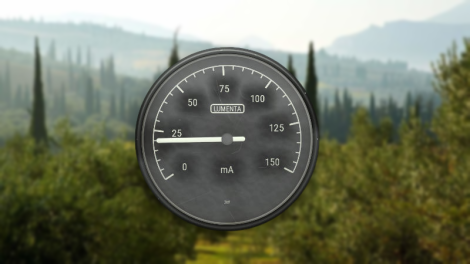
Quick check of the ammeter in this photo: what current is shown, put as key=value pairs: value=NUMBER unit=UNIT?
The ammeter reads value=20 unit=mA
